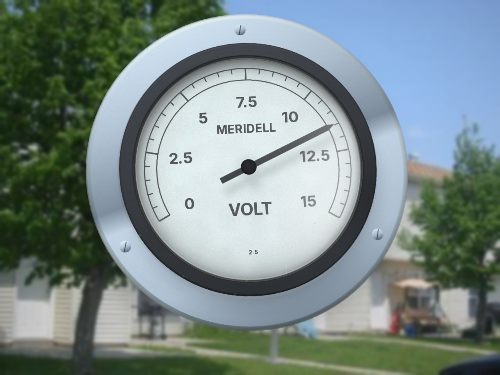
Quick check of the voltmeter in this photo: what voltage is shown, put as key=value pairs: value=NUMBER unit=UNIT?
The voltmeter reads value=11.5 unit=V
